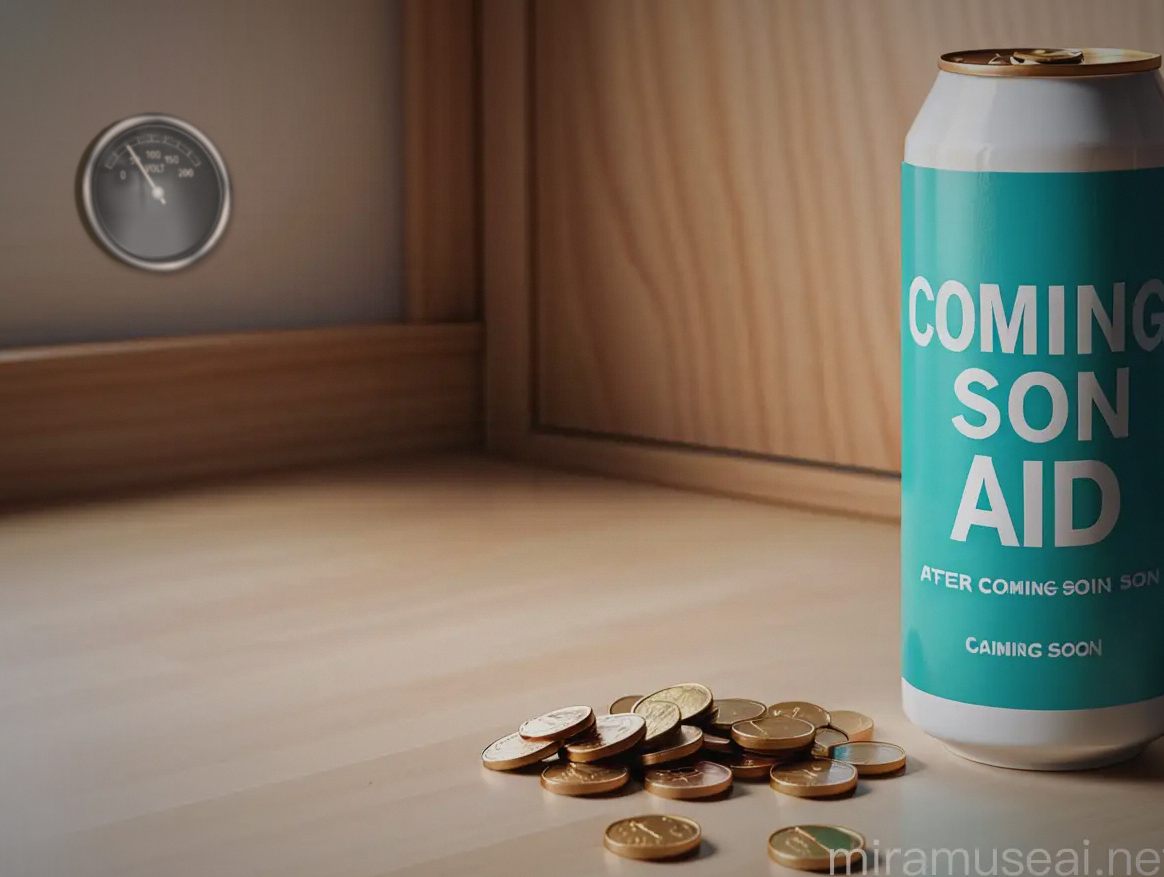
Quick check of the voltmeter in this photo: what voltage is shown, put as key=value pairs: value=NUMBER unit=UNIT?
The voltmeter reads value=50 unit=V
